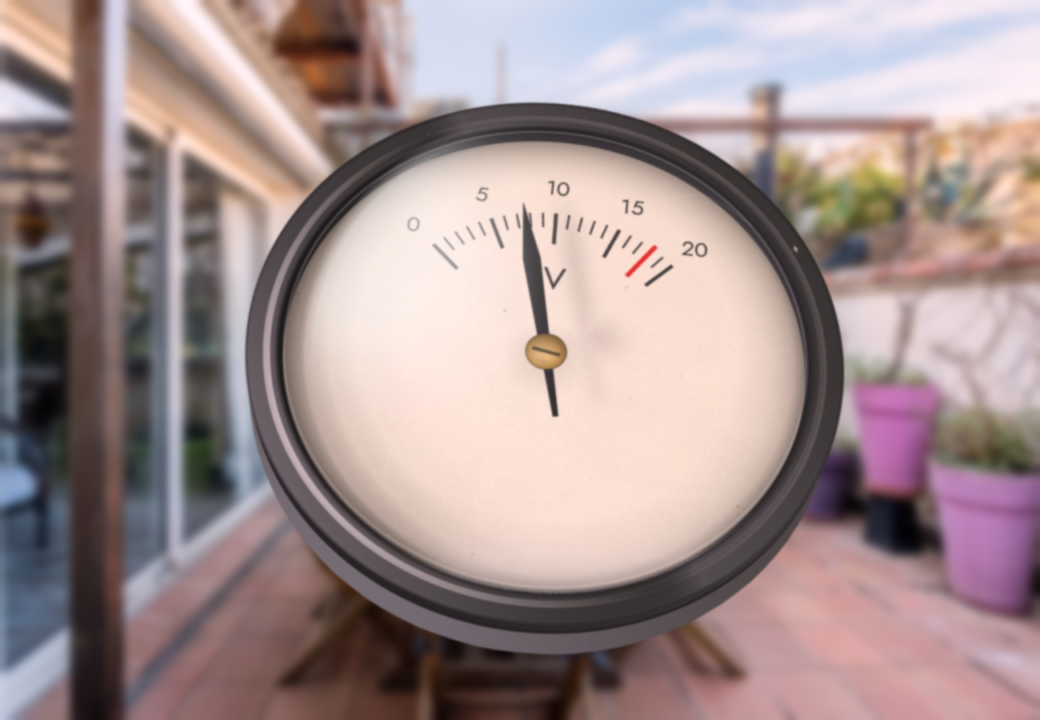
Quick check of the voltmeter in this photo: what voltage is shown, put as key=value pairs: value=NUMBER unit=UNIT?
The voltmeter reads value=7.5 unit=V
